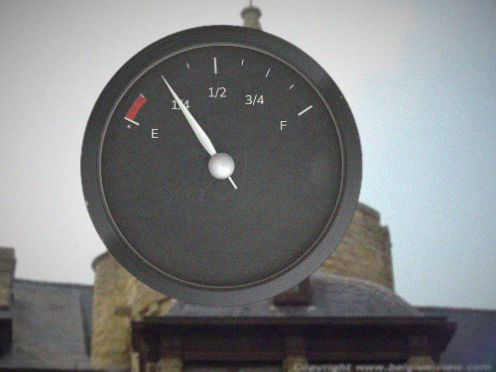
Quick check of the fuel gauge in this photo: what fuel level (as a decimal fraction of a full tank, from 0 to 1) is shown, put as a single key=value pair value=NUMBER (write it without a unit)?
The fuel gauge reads value=0.25
